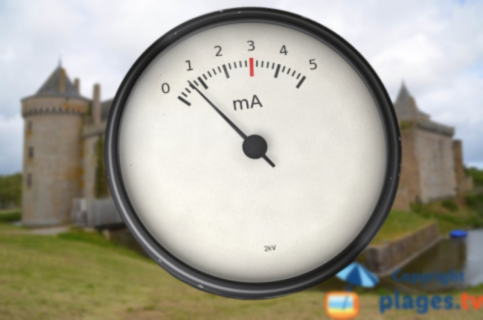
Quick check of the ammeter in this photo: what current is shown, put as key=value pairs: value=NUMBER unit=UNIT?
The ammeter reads value=0.6 unit=mA
